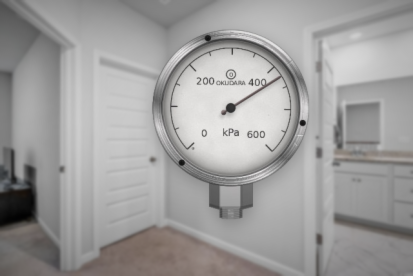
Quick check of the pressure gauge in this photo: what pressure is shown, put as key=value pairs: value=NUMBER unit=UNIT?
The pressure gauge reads value=425 unit=kPa
